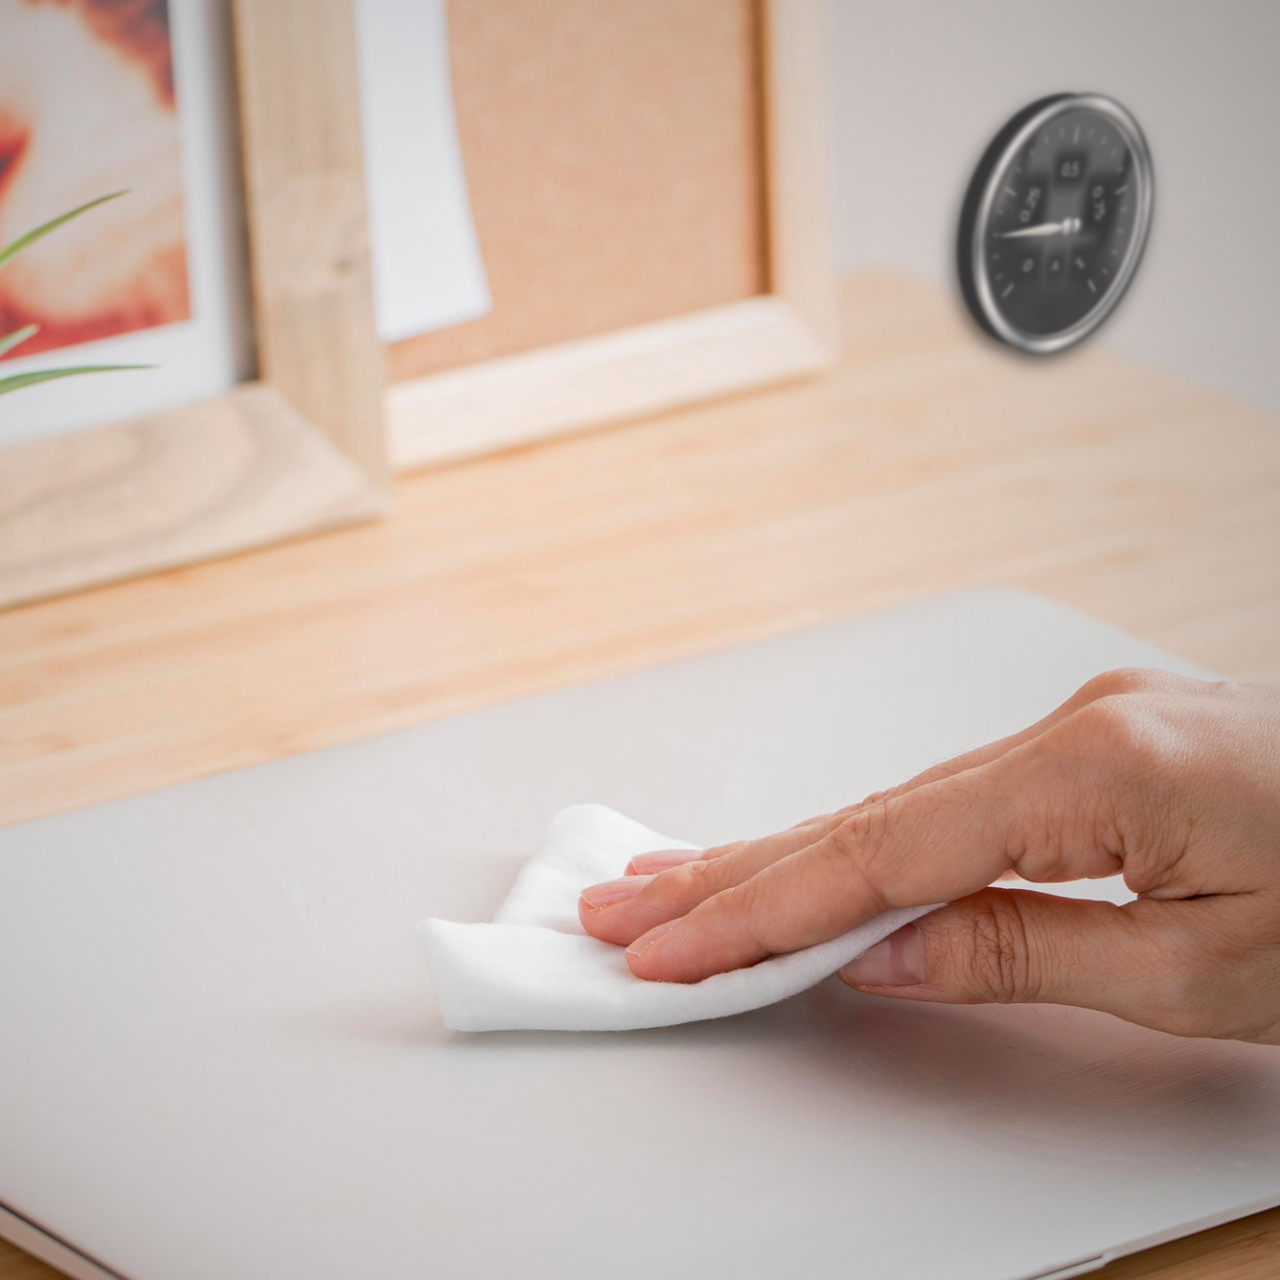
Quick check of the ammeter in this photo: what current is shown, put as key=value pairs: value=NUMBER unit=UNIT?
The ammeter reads value=0.15 unit=A
